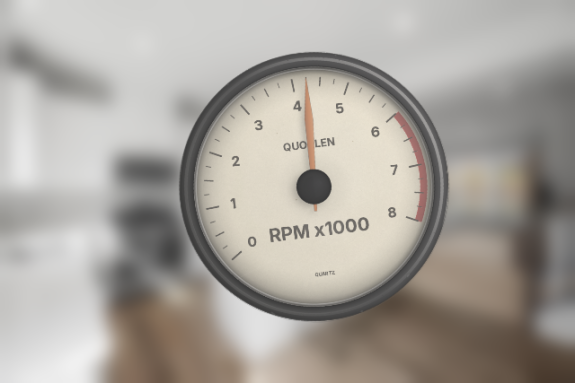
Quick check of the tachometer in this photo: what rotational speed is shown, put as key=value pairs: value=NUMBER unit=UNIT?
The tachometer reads value=4250 unit=rpm
